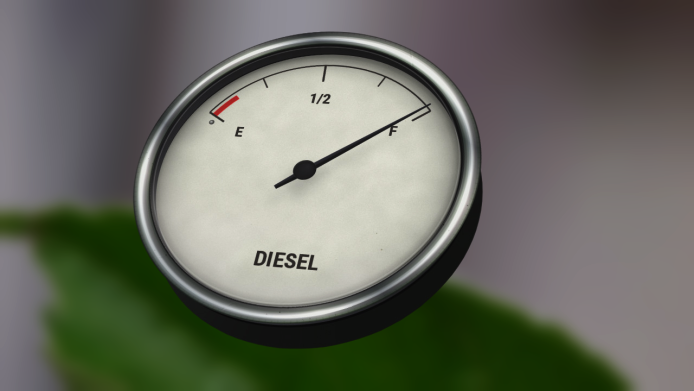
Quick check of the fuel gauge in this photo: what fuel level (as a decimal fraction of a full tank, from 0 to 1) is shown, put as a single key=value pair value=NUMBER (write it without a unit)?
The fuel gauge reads value=1
